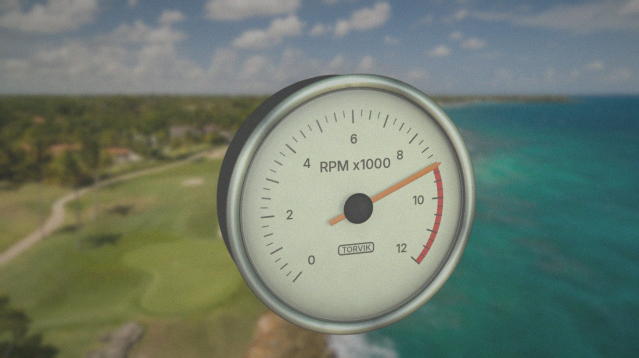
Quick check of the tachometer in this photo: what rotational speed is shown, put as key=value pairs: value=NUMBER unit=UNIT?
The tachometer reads value=9000 unit=rpm
